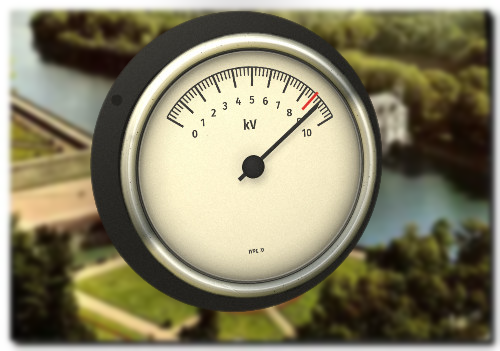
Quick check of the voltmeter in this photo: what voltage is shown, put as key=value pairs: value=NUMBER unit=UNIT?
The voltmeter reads value=9 unit=kV
